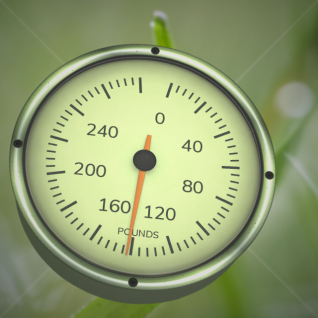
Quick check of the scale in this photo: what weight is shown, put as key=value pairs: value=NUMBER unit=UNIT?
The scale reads value=142 unit=lb
